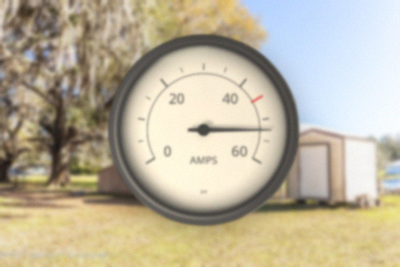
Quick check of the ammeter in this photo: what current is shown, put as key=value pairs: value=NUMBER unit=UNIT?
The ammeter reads value=52.5 unit=A
